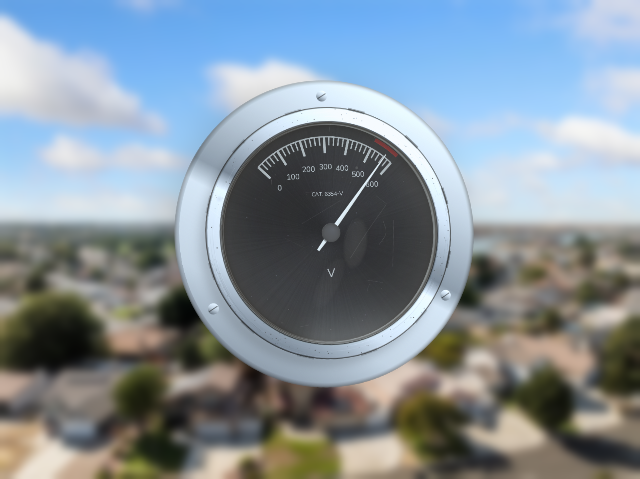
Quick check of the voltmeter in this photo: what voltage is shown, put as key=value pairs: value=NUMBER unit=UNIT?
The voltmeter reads value=560 unit=V
